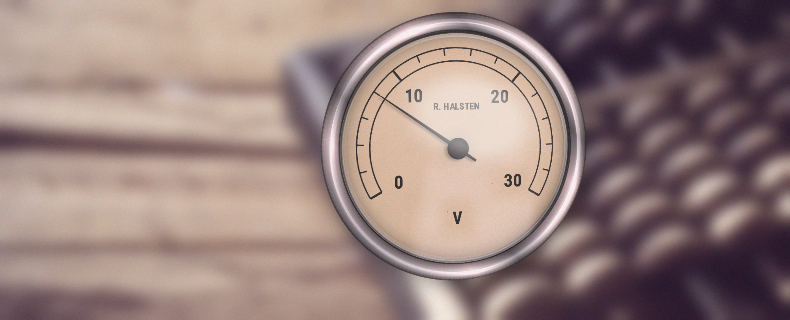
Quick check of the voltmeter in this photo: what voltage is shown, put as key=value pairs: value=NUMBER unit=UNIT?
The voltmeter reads value=8 unit=V
